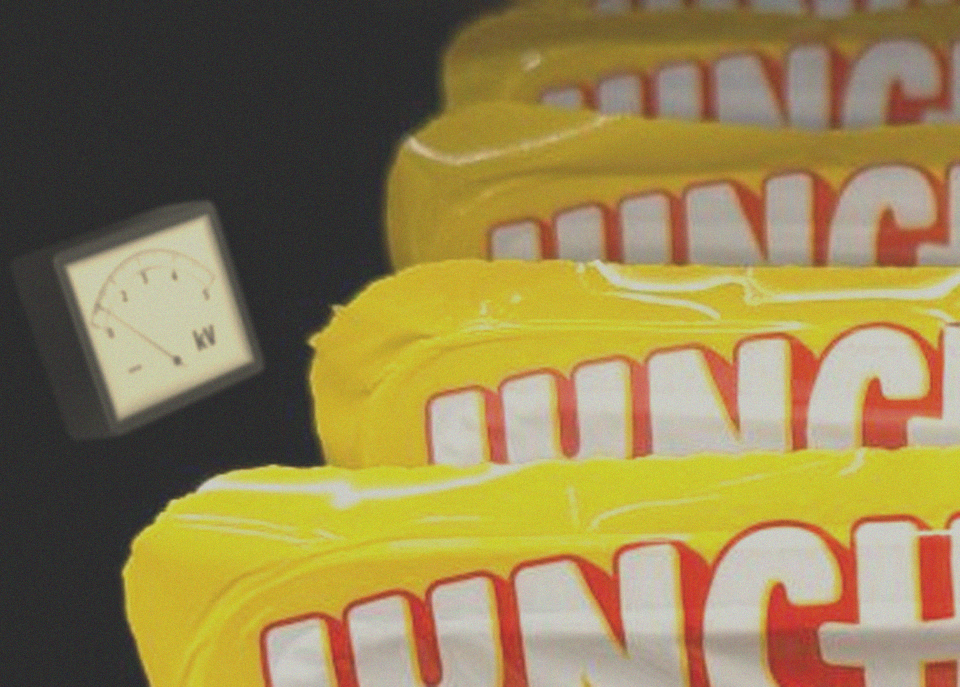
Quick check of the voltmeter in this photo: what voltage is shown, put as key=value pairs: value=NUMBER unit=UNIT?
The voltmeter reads value=1 unit=kV
